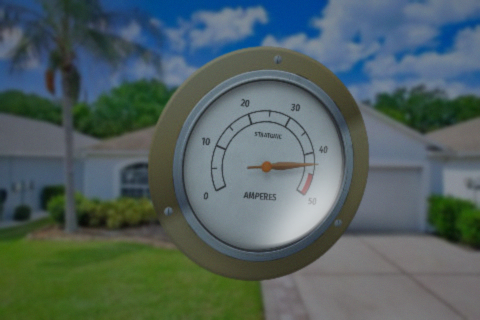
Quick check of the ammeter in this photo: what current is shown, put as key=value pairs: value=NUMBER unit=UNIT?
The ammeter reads value=42.5 unit=A
